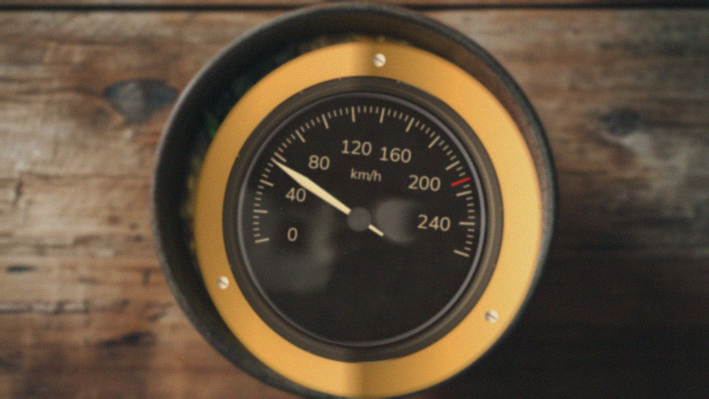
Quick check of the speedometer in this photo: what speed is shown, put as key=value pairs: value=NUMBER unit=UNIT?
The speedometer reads value=56 unit=km/h
